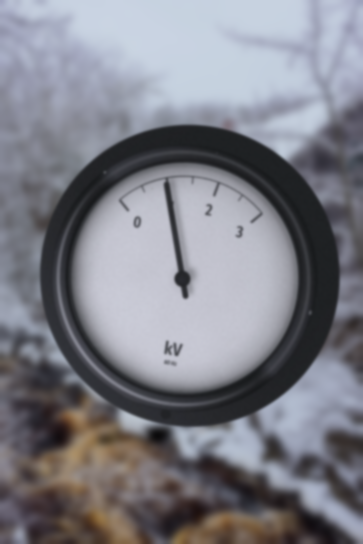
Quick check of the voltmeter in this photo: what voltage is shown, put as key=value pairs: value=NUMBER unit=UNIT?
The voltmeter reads value=1 unit=kV
